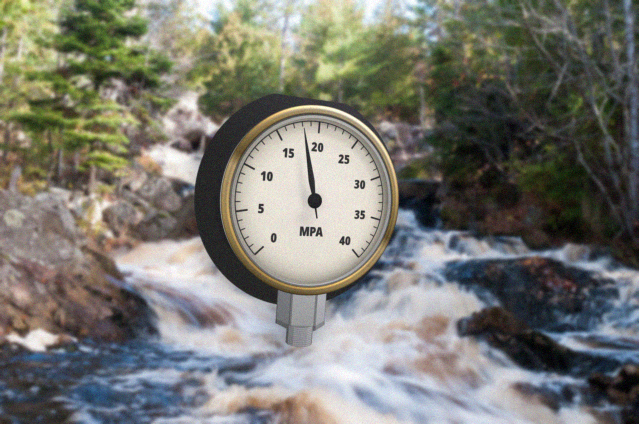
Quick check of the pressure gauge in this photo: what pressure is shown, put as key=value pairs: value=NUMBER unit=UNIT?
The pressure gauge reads value=18 unit=MPa
